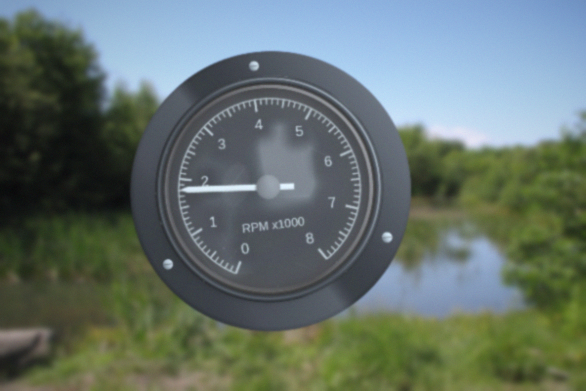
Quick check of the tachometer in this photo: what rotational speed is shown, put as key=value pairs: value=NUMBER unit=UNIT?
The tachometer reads value=1800 unit=rpm
